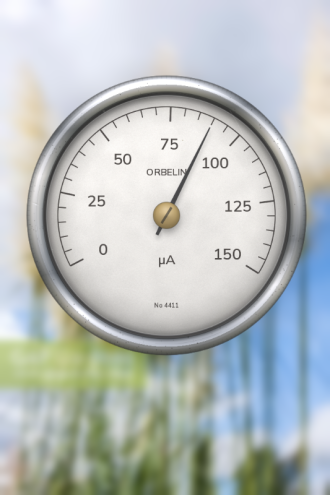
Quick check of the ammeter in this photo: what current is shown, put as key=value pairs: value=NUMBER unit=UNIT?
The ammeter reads value=90 unit=µA
